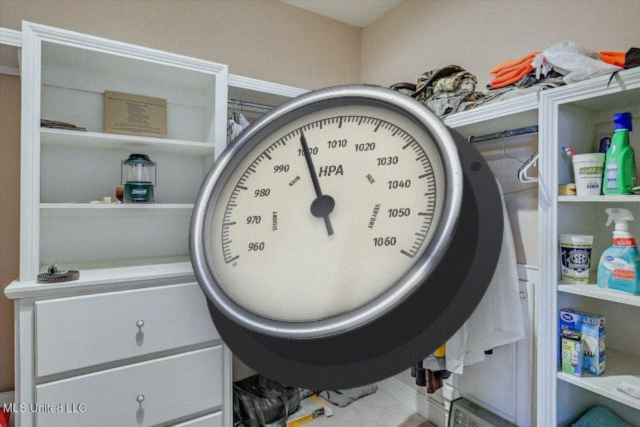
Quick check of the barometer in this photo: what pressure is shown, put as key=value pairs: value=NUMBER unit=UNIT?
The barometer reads value=1000 unit=hPa
